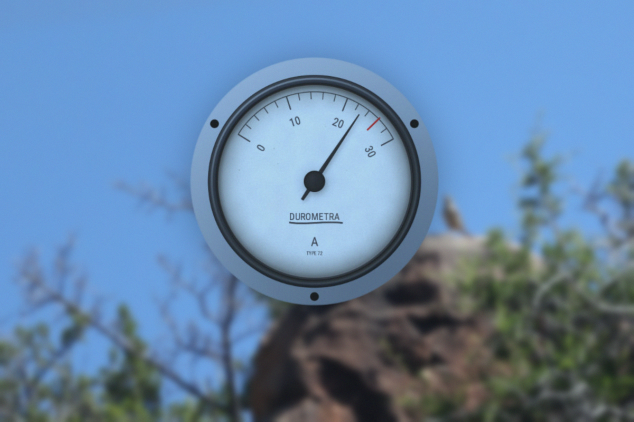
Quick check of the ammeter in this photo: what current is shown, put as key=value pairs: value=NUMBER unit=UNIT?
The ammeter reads value=23 unit=A
